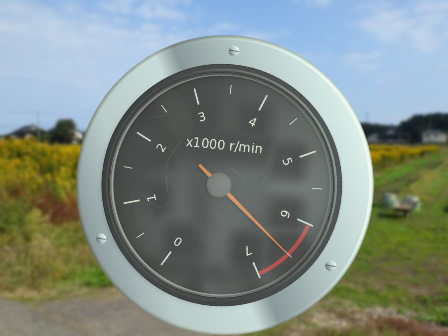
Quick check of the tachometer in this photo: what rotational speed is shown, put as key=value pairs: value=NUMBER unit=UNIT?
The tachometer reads value=6500 unit=rpm
